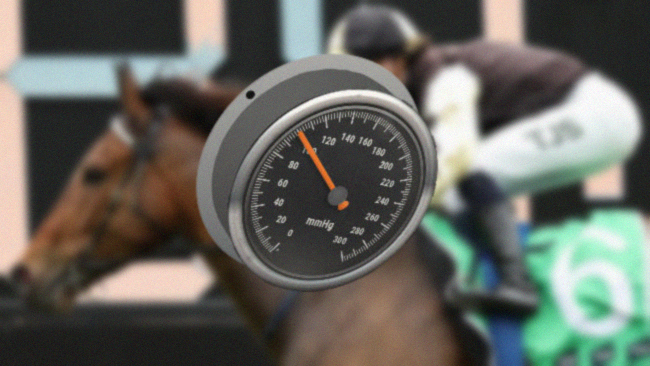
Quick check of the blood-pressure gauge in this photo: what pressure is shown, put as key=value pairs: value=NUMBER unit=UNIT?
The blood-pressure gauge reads value=100 unit=mmHg
